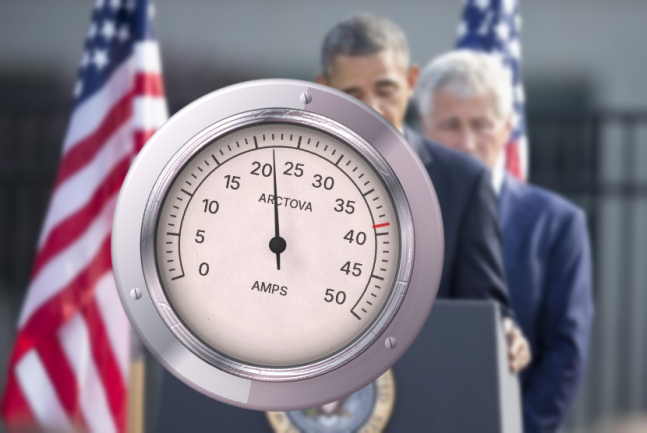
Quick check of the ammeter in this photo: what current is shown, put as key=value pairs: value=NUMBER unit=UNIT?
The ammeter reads value=22 unit=A
